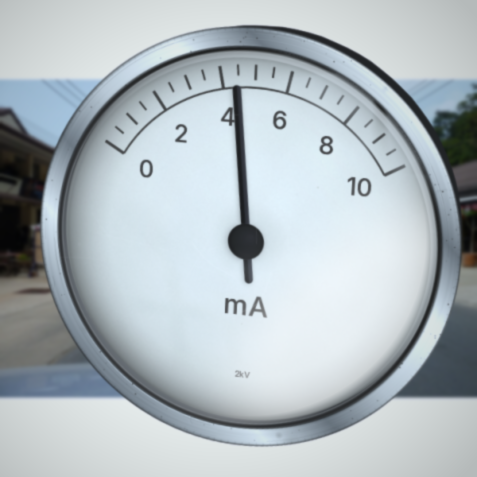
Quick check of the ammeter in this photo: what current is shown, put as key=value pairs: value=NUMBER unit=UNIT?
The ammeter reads value=4.5 unit=mA
